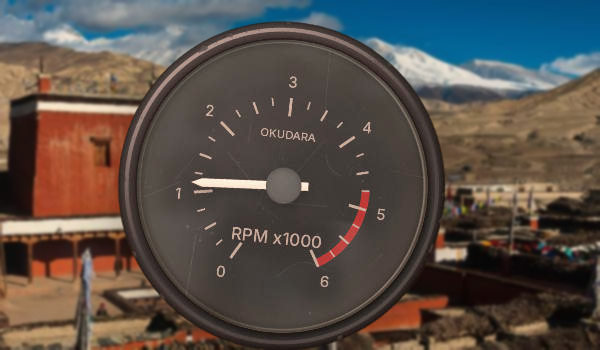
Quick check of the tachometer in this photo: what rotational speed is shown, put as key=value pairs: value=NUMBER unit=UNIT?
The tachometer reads value=1125 unit=rpm
